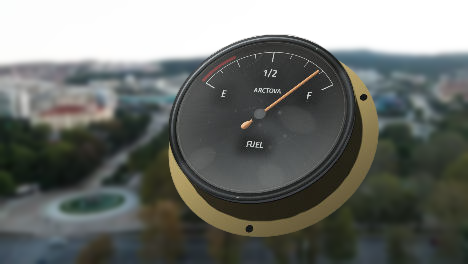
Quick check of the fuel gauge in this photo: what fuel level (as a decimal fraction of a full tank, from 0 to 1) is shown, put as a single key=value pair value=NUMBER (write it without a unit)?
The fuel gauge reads value=0.875
